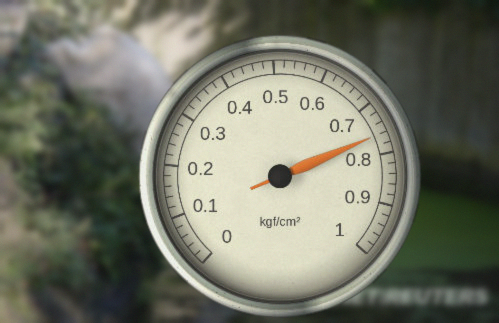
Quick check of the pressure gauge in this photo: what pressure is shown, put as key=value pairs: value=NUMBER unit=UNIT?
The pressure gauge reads value=0.76 unit=kg/cm²
